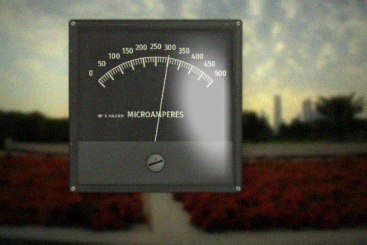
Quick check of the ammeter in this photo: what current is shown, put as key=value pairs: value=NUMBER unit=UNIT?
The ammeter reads value=300 unit=µA
